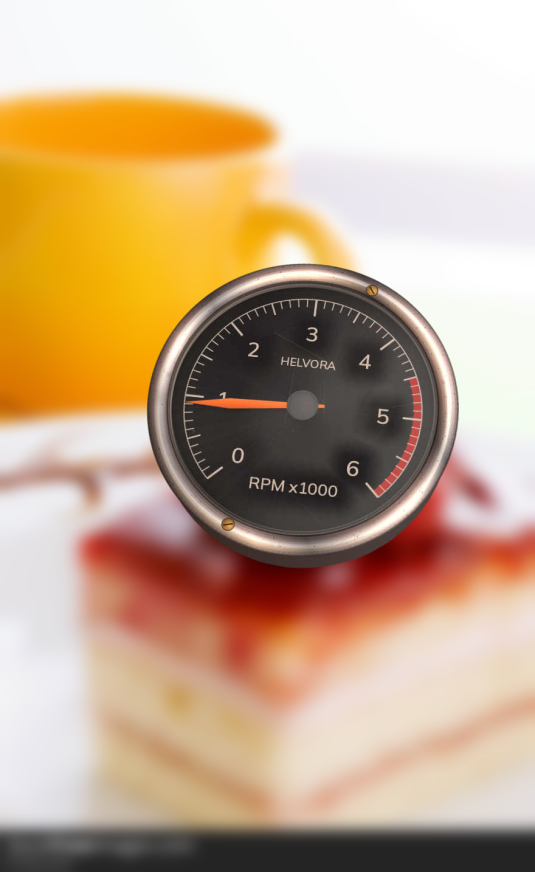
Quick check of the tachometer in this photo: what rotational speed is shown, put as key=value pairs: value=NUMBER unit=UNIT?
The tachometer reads value=900 unit=rpm
